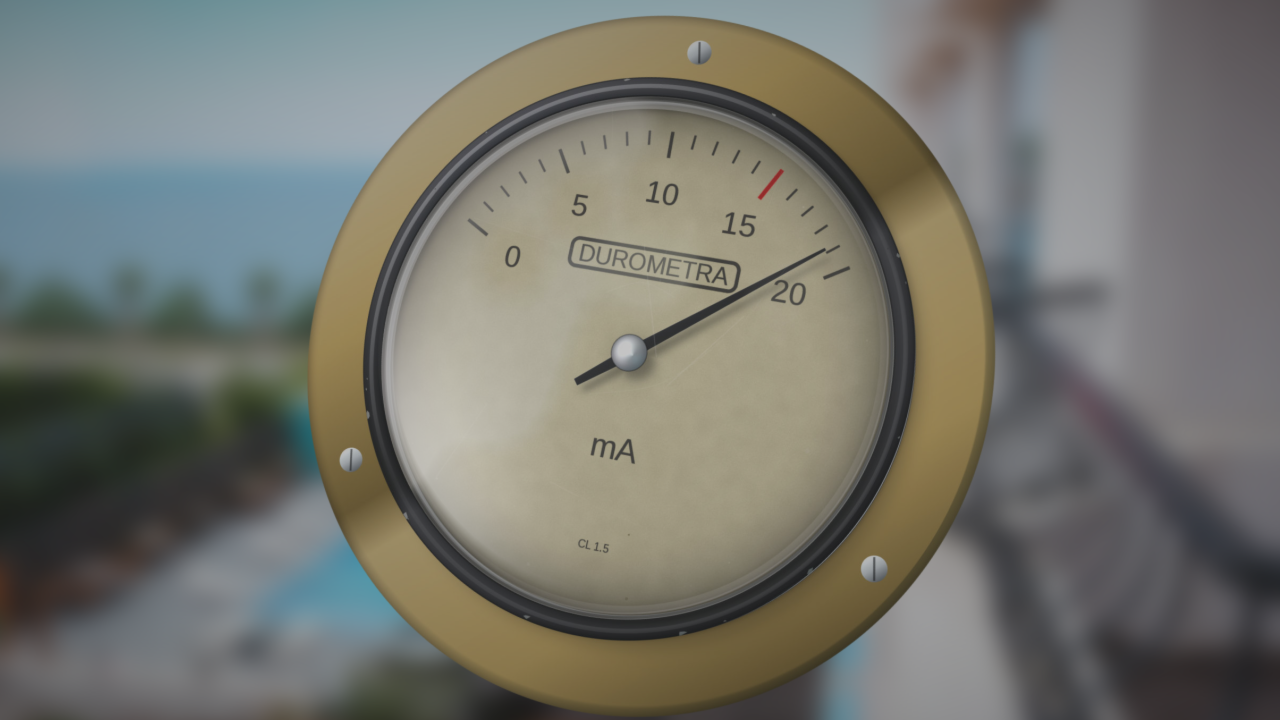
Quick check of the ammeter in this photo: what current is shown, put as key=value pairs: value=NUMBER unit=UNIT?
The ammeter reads value=19 unit=mA
